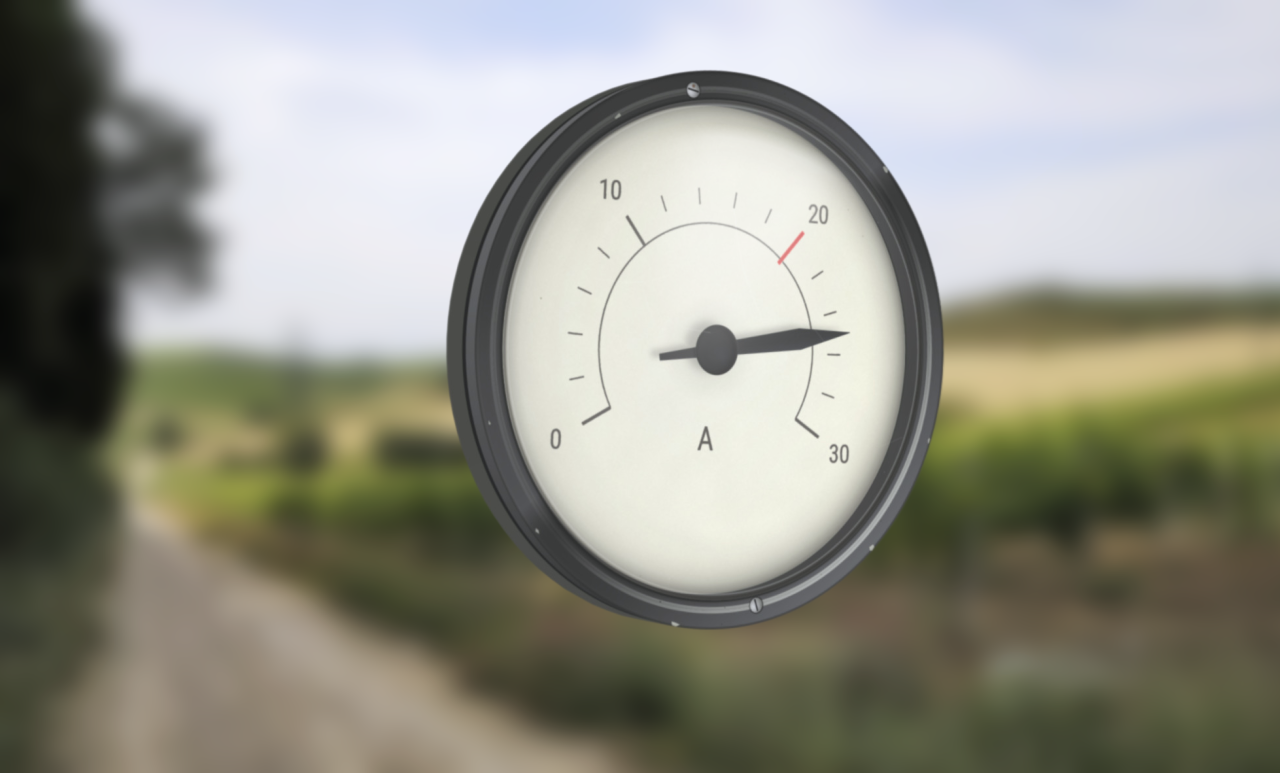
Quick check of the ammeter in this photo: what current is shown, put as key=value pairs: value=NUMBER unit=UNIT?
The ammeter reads value=25 unit=A
